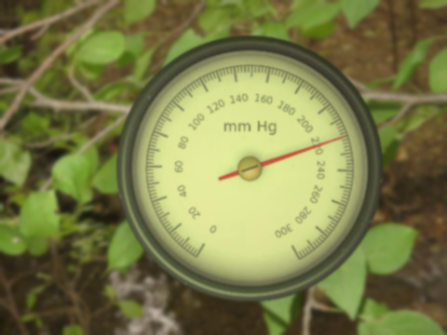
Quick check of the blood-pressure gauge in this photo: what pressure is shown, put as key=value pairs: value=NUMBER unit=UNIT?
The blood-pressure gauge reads value=220 unit=mmHg
